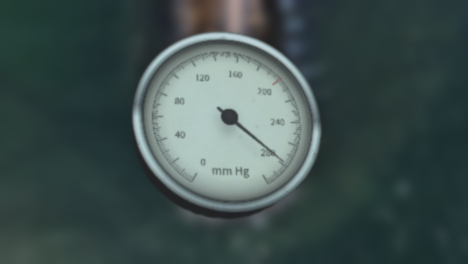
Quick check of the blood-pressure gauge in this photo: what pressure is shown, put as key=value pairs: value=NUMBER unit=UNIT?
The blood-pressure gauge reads value=280 unit=mmHg
